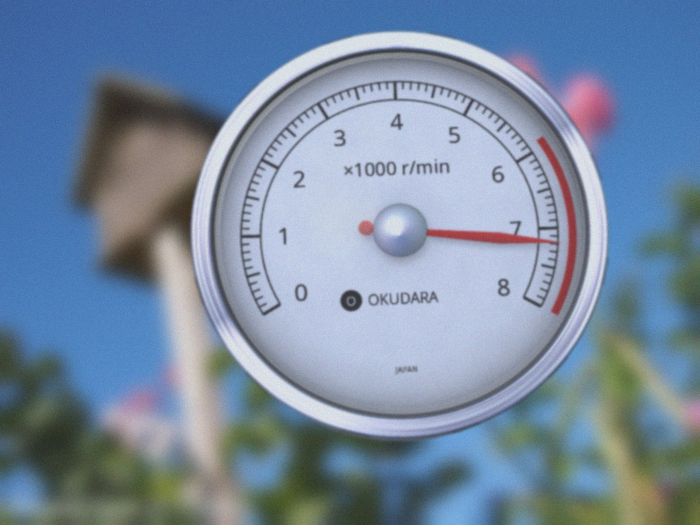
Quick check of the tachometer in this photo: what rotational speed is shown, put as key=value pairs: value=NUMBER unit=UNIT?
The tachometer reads value=7200 unit=rpm
